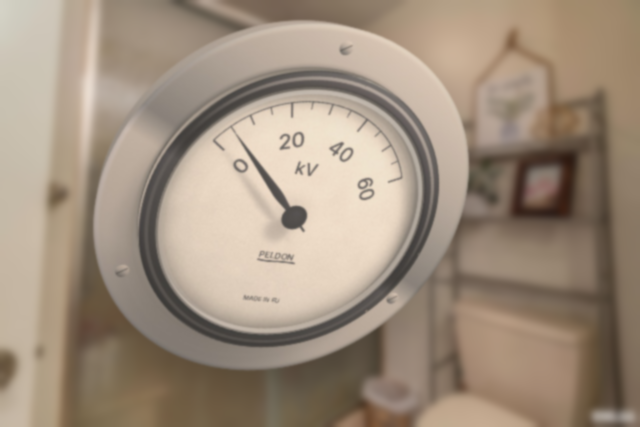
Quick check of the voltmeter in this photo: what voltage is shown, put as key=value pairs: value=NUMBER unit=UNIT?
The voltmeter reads value=5 unit=kV
